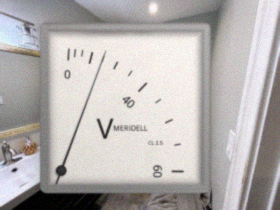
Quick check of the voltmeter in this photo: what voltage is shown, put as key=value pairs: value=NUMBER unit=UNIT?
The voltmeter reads value=25 unit=V
